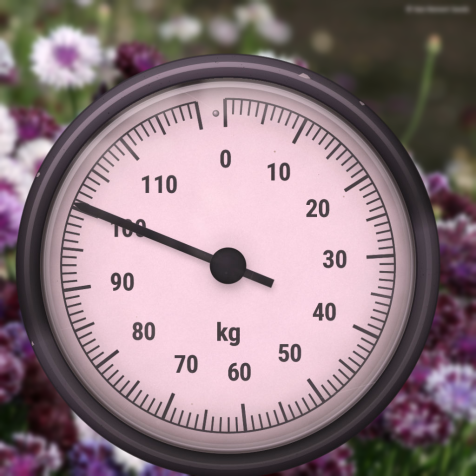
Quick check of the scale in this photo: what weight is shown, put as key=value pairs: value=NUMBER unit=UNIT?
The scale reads value=100.5 unit=kg
